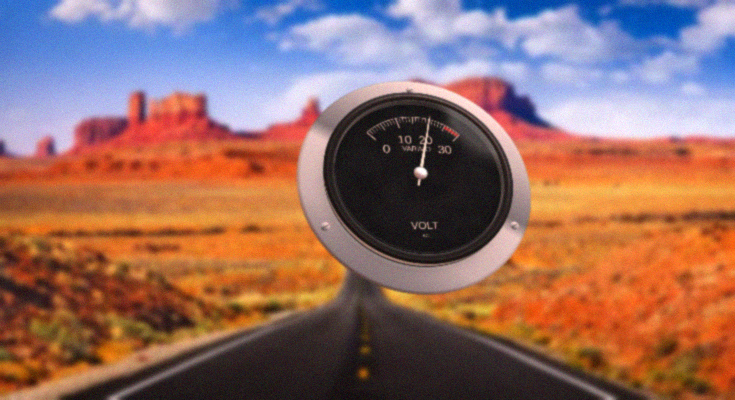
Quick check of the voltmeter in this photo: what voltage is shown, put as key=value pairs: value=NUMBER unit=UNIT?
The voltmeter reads value=20 unit=V
